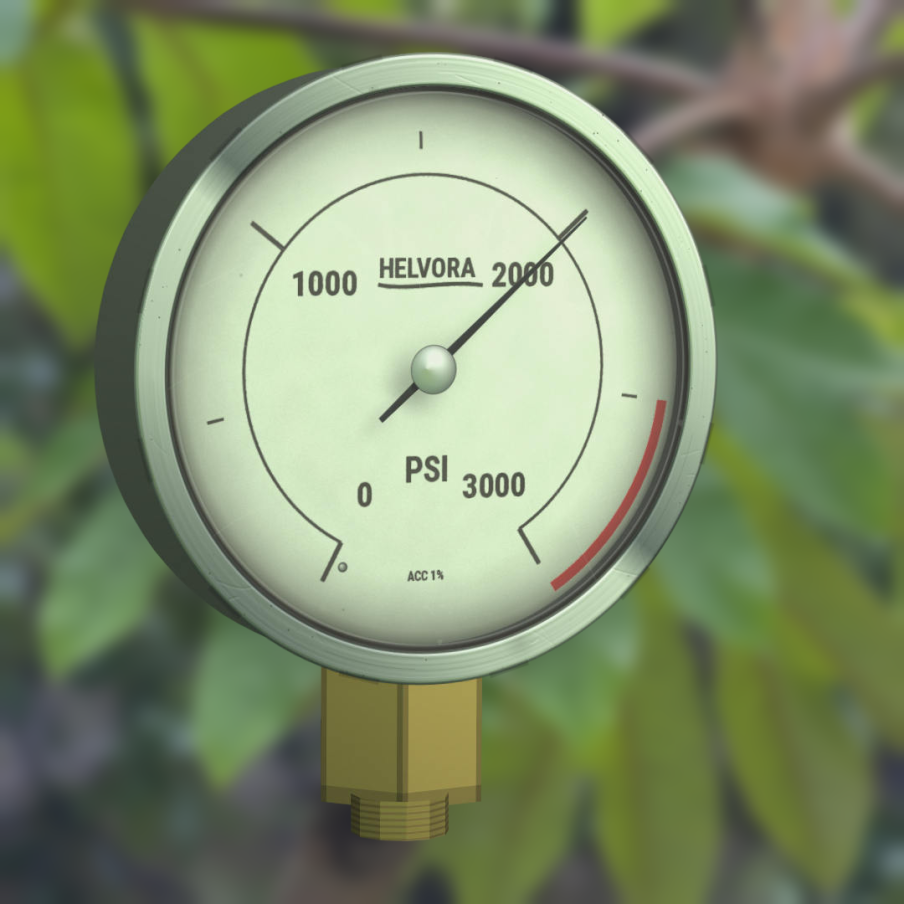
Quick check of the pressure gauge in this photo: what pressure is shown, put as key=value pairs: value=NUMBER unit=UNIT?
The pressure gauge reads value=2000 unit=psi
